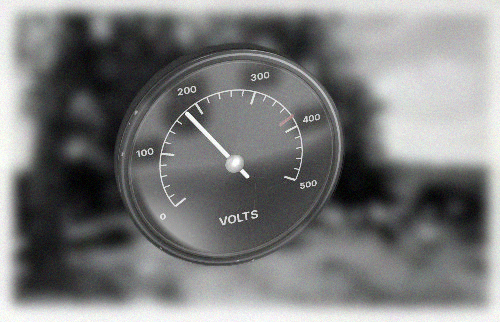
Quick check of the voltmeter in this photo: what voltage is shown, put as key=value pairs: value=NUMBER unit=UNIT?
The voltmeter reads value=180 unit=V
